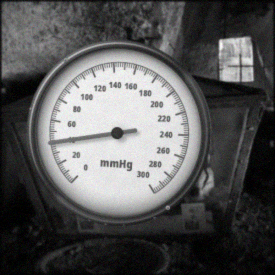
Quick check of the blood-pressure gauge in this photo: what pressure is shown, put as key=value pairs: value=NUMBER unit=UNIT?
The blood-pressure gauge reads value=40 unit=mmHg
